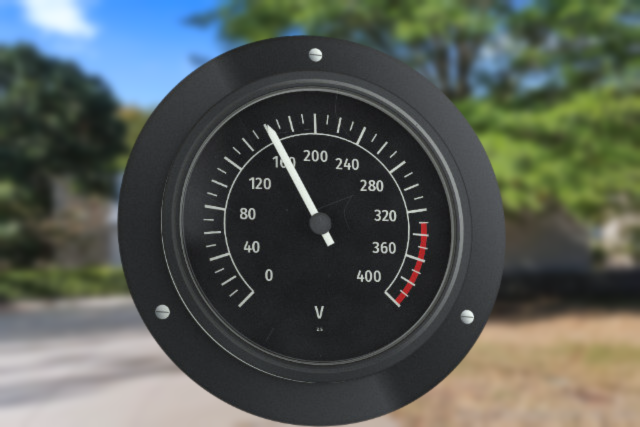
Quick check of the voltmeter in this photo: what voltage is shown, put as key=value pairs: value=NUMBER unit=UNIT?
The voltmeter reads value=160 unit=V
